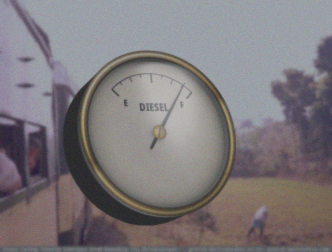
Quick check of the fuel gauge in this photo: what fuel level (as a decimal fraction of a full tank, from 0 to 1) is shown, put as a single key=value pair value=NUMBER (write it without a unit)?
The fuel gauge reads value=0.875
